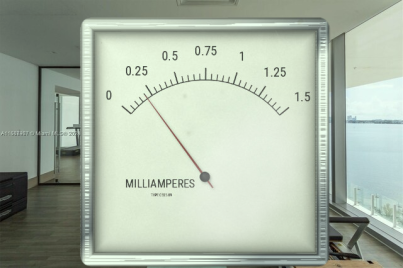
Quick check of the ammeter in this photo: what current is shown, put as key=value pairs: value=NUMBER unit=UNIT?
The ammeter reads value=0.2 unit=mA
